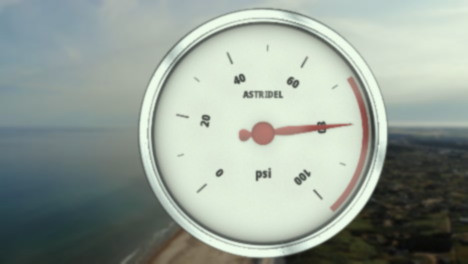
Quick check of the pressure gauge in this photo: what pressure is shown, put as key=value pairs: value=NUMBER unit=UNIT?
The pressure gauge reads value=80 unit=psi
